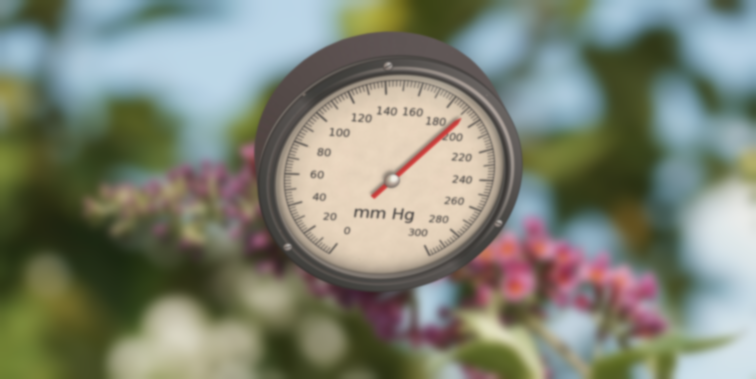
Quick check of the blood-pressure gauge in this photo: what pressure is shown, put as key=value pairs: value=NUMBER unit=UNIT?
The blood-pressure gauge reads value=190 unit=mmHg
